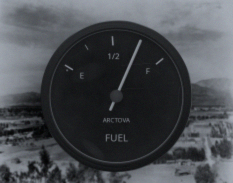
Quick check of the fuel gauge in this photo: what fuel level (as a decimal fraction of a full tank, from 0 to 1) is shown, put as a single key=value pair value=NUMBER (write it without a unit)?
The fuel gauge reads value=0.75
